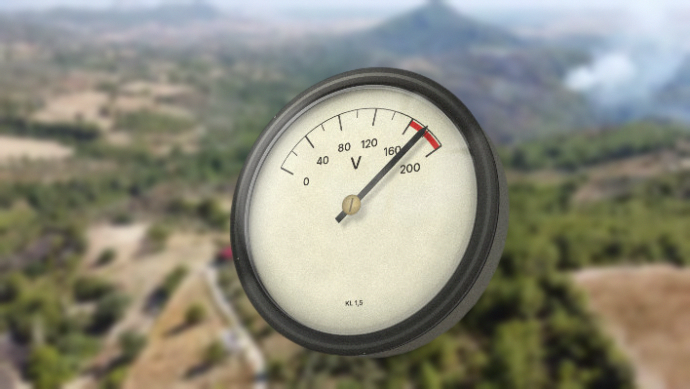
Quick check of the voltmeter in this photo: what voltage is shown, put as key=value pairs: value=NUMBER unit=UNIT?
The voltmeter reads value=180 unit=V
